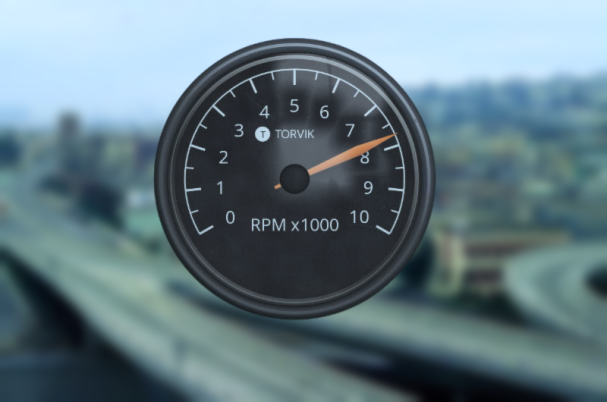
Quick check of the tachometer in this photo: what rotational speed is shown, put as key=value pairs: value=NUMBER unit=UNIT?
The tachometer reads value=7750 unit=rpm
